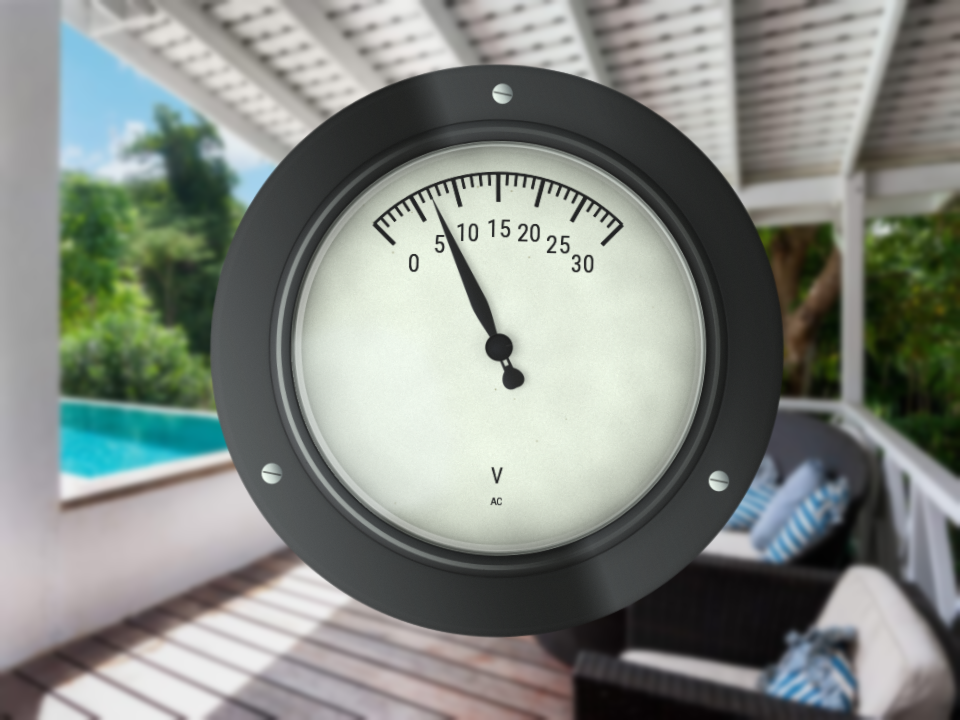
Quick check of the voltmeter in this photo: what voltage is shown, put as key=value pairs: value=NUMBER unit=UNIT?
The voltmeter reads value=7 unit=V
